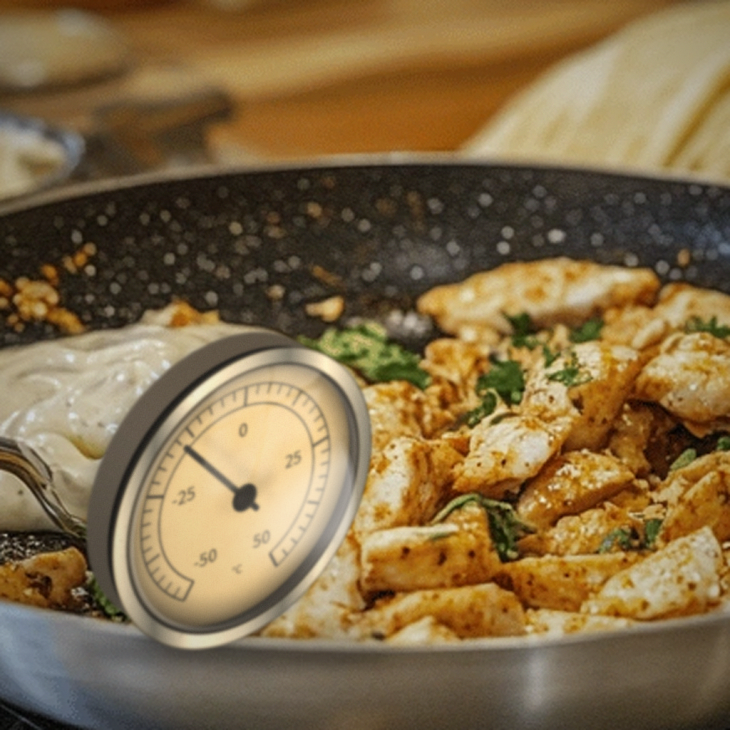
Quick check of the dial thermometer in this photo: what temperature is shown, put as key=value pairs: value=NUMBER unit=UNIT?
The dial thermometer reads value=-15 unit=°C
